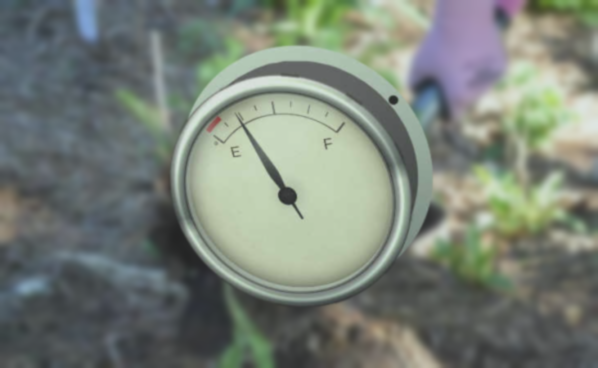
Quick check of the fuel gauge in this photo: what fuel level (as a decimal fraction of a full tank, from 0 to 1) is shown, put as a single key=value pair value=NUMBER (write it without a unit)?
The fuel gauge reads value=0.25
